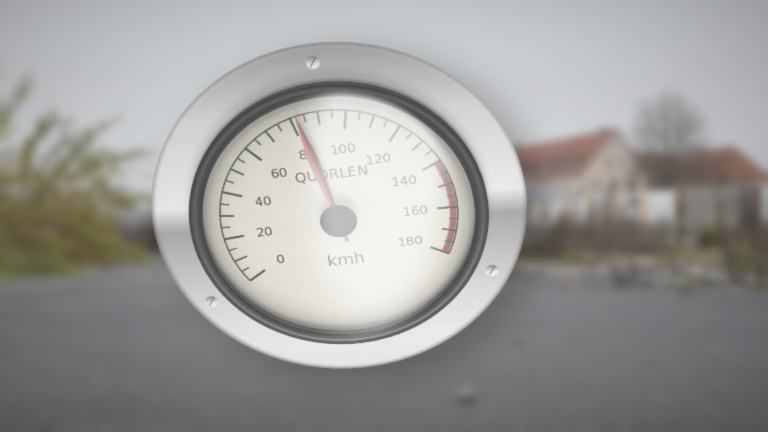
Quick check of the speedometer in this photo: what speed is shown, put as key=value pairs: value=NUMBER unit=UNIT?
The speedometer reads value=82.5 unit=km/h
